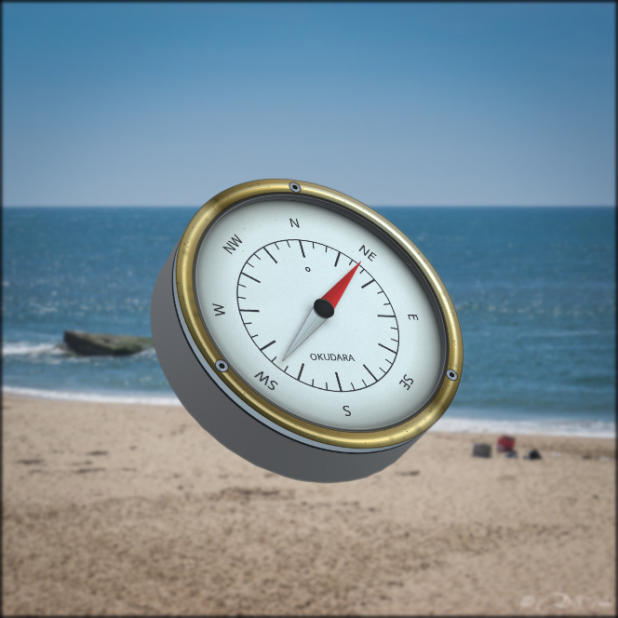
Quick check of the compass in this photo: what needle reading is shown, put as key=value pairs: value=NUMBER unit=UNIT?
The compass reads value=45 unit=°
